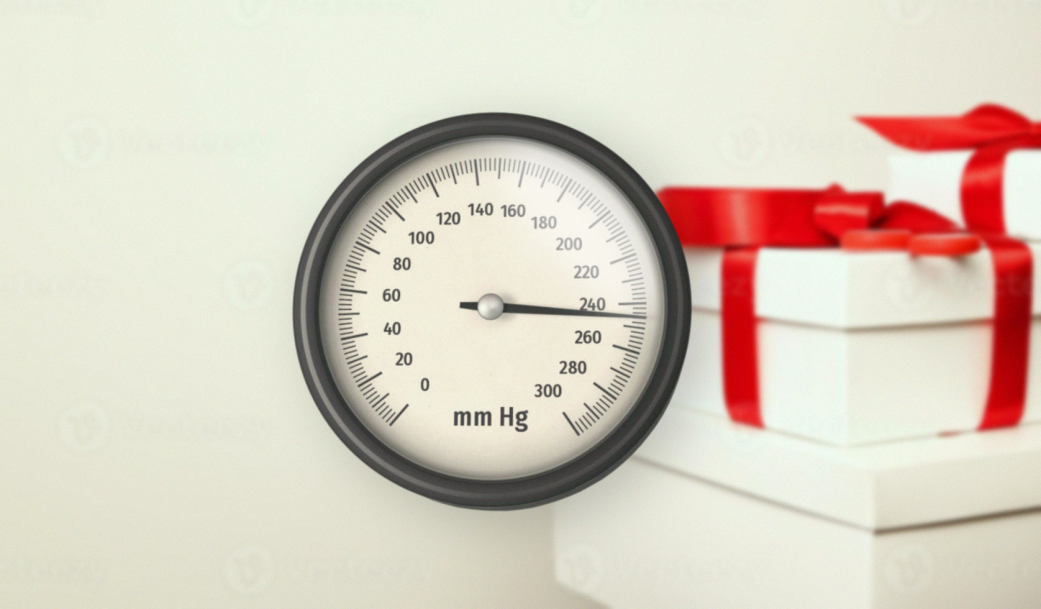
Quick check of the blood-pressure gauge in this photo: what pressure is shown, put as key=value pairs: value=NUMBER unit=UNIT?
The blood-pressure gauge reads value=246 unit=mmHg
